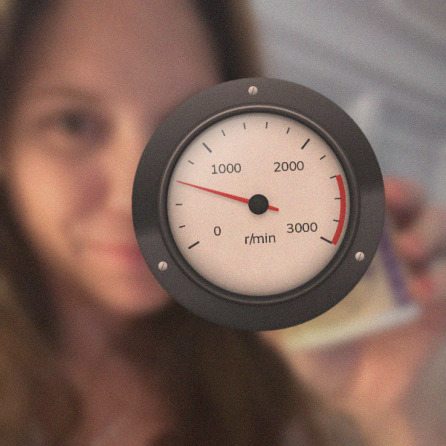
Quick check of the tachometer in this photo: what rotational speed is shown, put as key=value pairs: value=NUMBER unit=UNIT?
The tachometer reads value=600 unit=rpm
